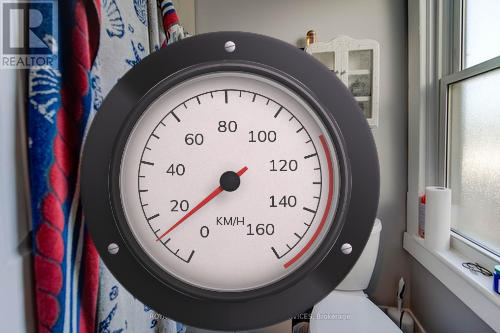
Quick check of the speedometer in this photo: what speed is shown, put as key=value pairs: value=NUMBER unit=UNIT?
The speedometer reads value=12.5 unit=km/h
